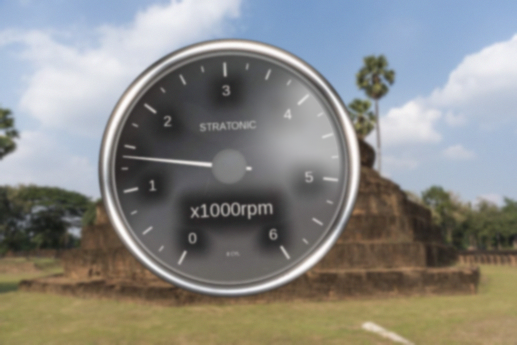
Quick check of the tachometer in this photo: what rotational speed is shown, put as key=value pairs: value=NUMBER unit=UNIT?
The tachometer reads value=1375 unit=rpm
